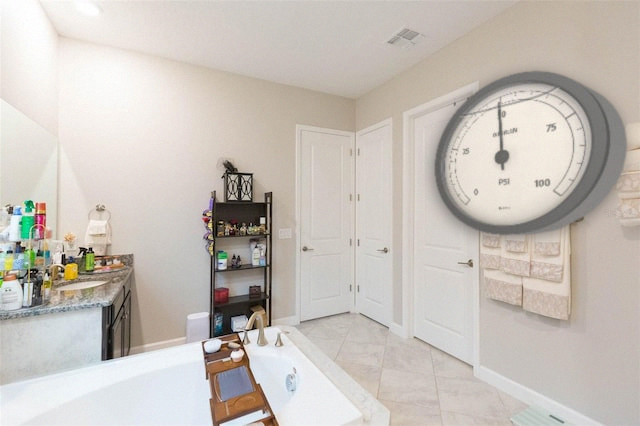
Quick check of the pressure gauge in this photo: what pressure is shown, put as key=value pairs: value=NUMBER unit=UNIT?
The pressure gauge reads value=50 unit=psi
